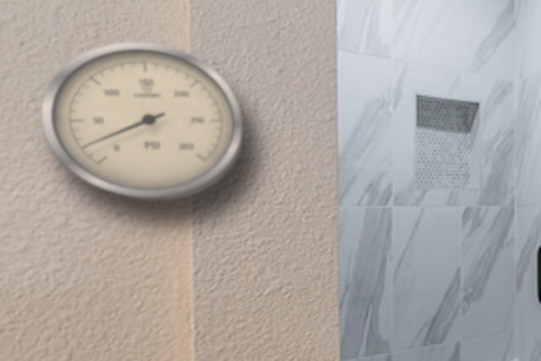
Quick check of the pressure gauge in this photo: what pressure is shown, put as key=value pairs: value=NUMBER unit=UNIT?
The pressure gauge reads value=20 unit=psi
